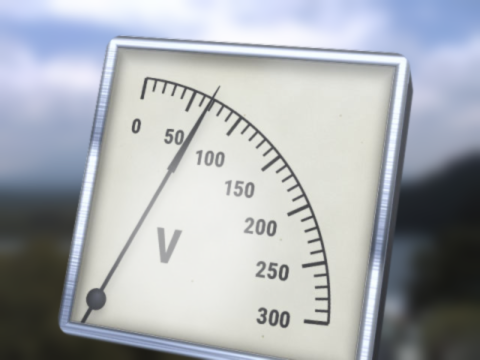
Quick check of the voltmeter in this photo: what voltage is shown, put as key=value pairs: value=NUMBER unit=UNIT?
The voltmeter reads value=70 unit=V
